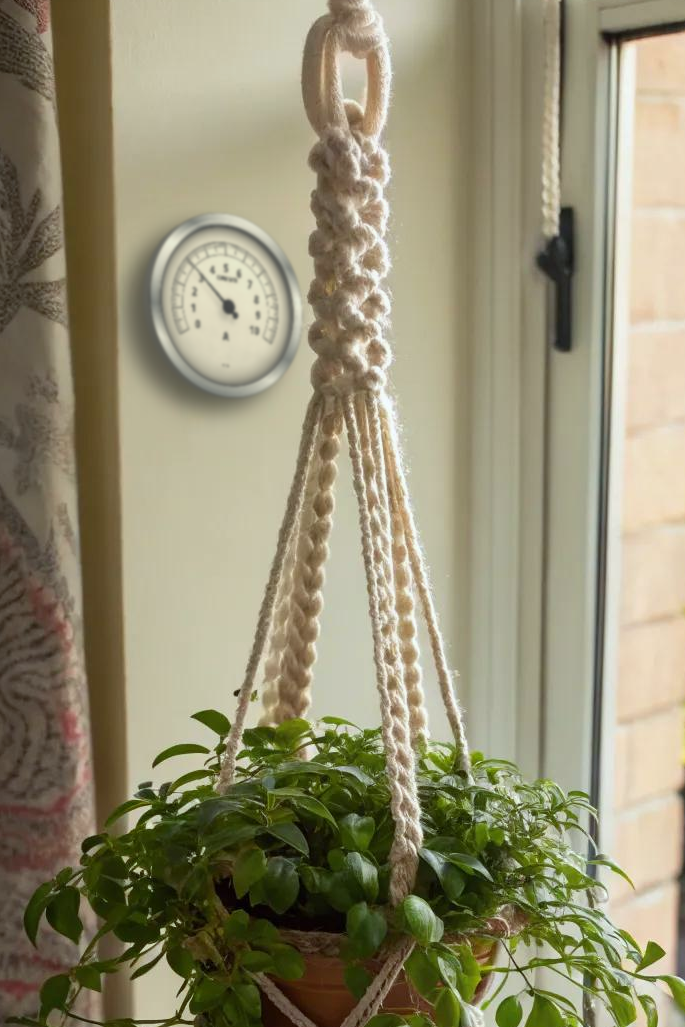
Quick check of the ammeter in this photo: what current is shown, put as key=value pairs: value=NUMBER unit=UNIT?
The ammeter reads value=3 unit=A
